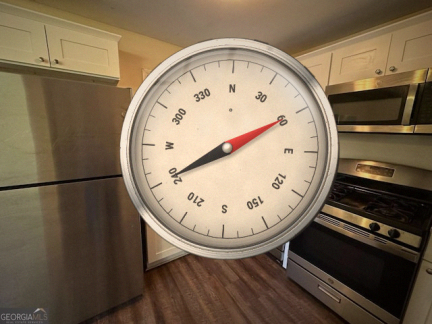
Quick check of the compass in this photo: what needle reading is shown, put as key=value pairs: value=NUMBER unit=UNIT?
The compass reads value=60 unit=°
